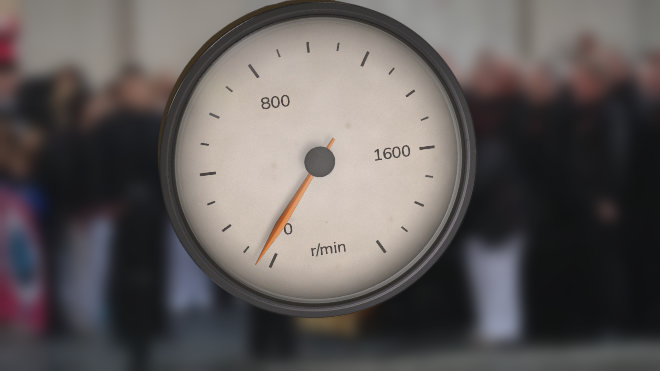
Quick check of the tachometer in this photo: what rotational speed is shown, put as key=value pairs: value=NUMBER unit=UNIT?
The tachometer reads value=50 unit=rpm
